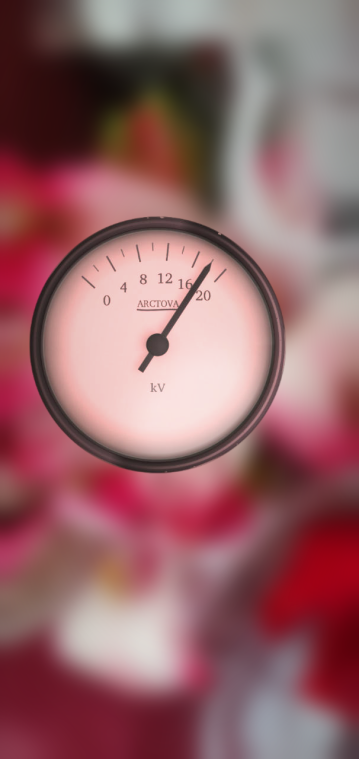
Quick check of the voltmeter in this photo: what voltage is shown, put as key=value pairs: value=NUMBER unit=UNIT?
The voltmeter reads value=18 unit=kV
